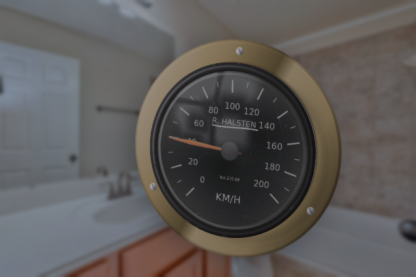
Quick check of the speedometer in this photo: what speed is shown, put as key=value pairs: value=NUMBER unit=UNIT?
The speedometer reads value=40 unit=km/h
